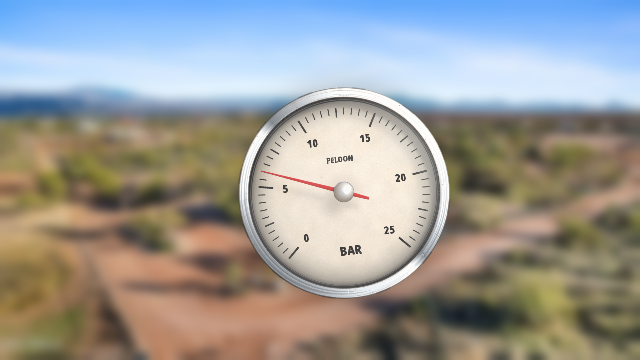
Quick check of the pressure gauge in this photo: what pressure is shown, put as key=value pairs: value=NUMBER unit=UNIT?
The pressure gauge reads value=6 unit=bar
